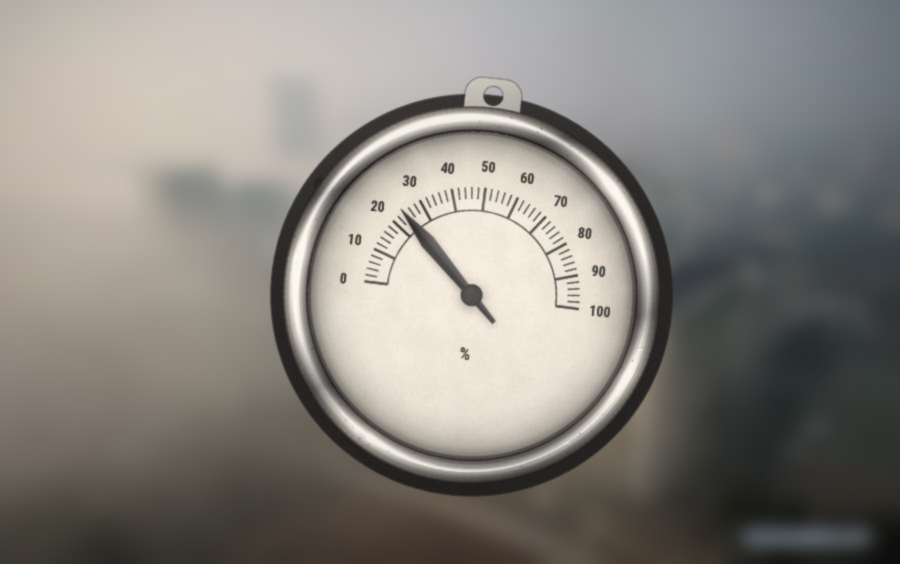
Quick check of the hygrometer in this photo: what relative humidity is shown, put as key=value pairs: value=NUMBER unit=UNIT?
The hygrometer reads value=24 unit=%
